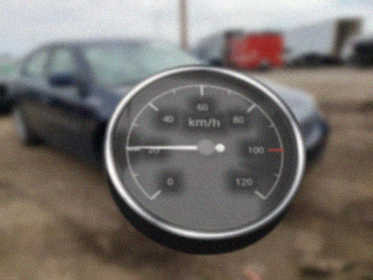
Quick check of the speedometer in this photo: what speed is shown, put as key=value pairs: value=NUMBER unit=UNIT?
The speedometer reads value=20 unit=km/h
